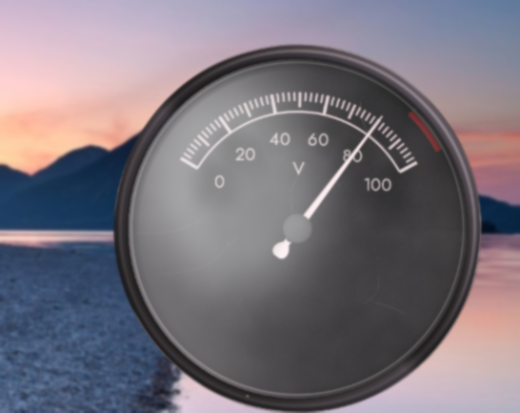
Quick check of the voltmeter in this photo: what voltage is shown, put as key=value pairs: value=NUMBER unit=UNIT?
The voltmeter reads value=80 unit=V
